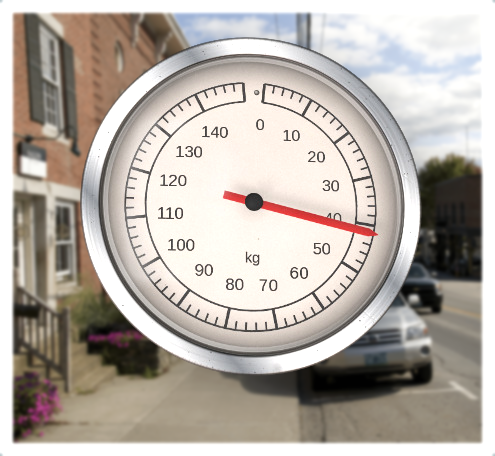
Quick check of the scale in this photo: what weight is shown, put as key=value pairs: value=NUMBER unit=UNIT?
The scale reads value=42 unit=kg
